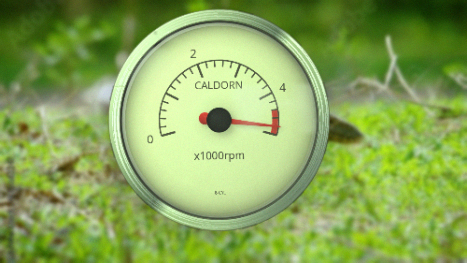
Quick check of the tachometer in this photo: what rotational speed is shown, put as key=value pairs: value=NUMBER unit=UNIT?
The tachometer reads value=4800 unit=rpm
